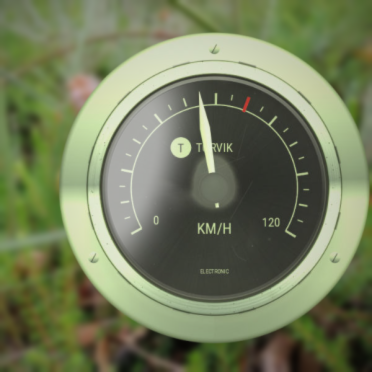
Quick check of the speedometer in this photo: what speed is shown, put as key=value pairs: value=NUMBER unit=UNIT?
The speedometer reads value=55 unit=km/h
